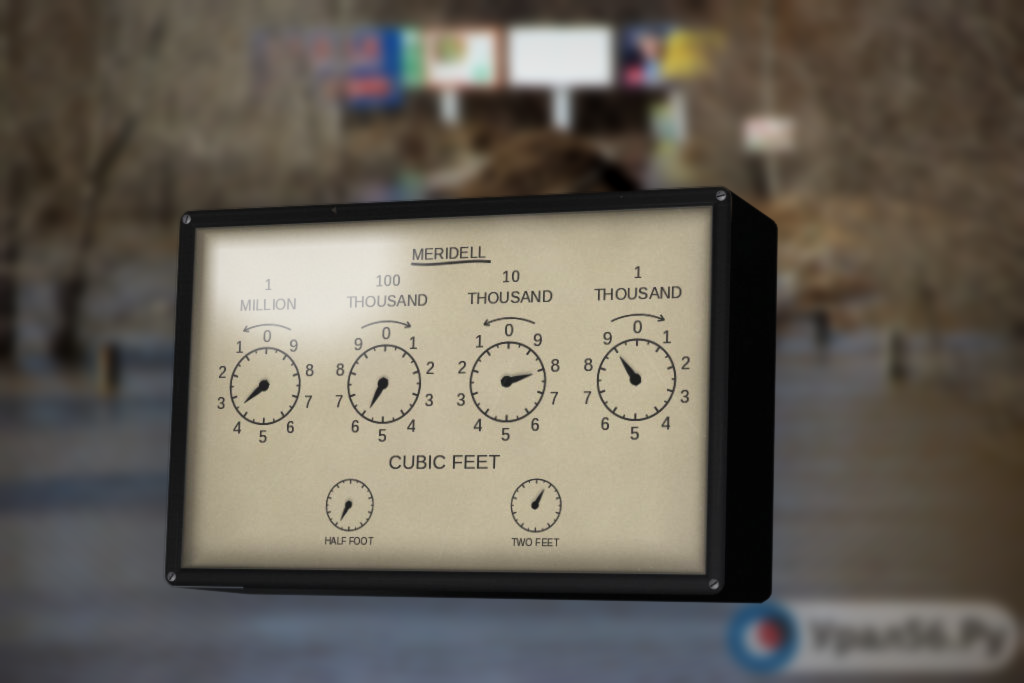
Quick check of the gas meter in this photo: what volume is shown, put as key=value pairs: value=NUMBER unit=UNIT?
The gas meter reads value=357900 unit=ft³
